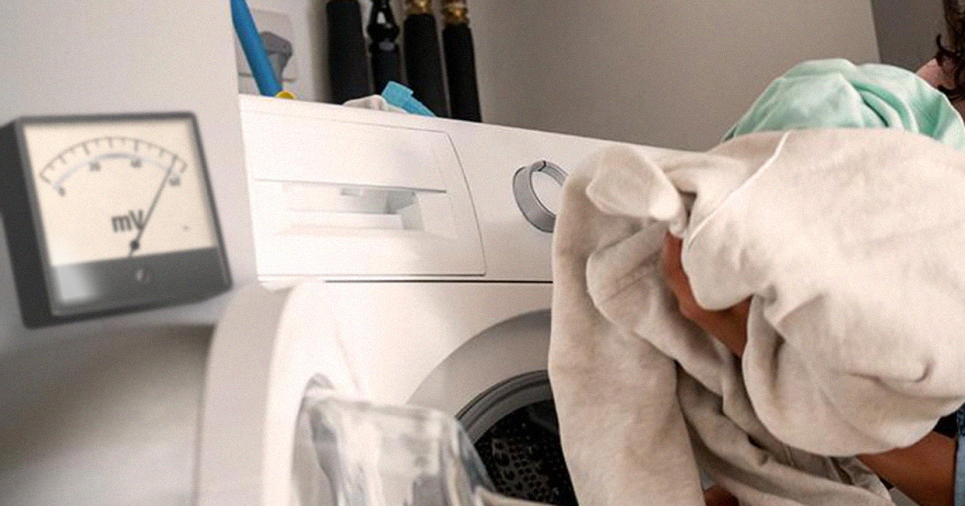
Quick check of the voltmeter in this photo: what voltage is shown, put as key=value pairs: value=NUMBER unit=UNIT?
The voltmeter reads value=55 unit=mV
